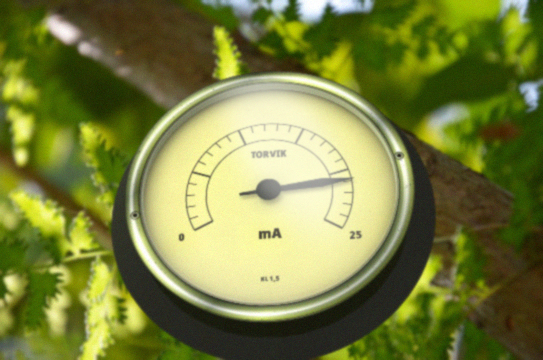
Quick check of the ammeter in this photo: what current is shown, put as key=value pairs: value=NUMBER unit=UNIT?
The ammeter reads value=21 unit=mA
